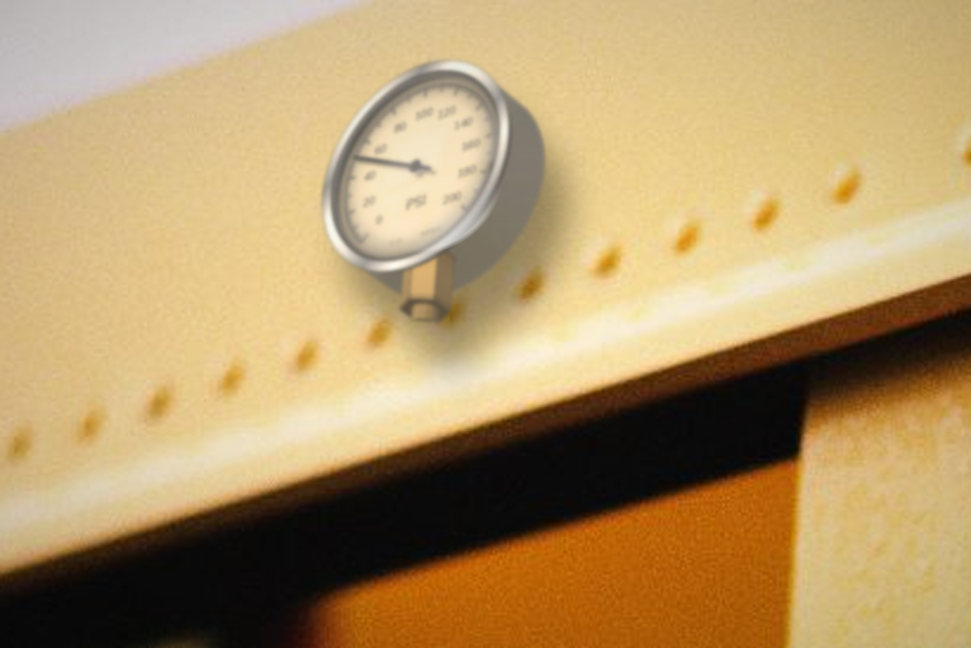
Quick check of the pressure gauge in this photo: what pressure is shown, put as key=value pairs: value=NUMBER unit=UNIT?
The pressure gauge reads value=50 unit=psi
